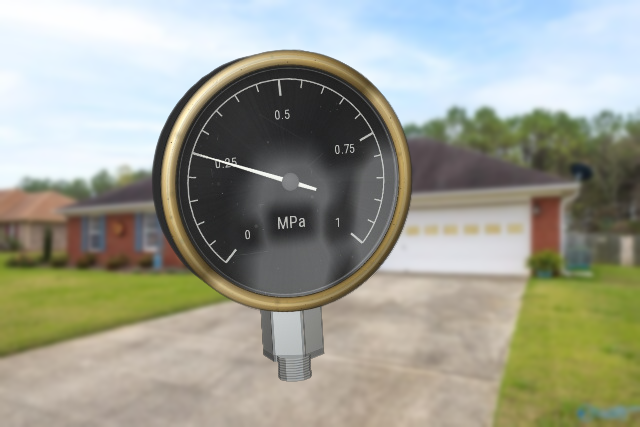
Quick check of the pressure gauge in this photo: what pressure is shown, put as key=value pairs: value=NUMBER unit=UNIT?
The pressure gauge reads value=0.25 unit=MPa
